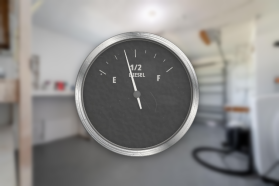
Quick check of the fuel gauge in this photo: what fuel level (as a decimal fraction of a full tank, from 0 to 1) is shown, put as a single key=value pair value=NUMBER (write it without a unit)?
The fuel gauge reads value=0.375
